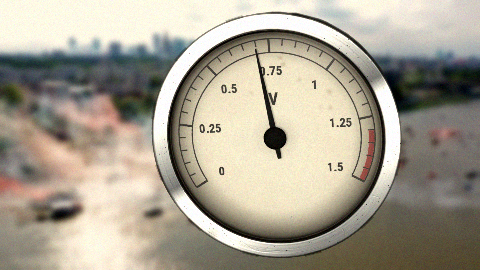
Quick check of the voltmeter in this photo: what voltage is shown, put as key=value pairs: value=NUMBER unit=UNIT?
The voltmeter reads value=0.7 unit=V
